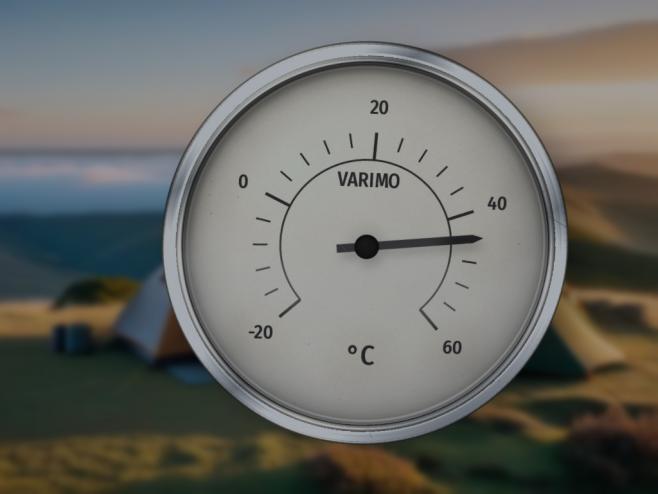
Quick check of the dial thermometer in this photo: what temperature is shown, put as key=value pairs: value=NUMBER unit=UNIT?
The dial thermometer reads value=44 unit=°C
